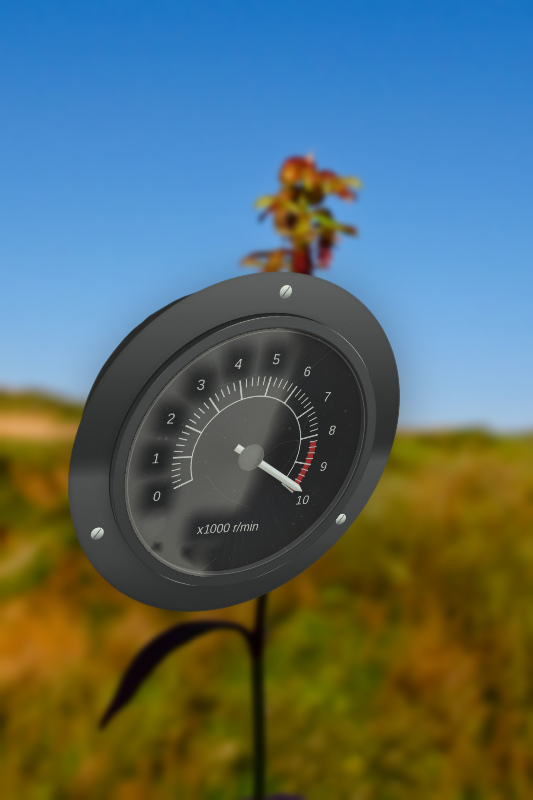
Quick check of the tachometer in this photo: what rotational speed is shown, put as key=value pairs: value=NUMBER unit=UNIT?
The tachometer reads value=9800 unit=rpm
